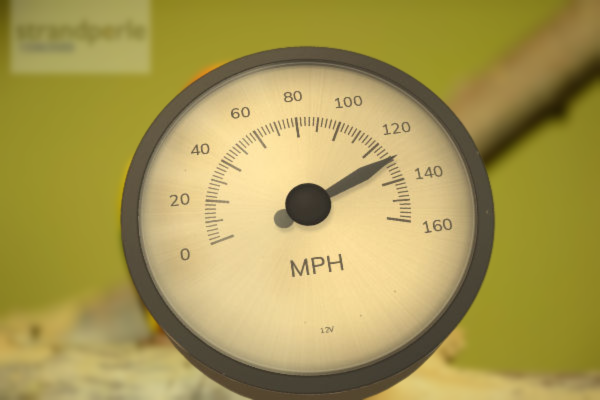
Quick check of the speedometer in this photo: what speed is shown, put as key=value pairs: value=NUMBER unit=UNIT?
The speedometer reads value=130 unit=mph
